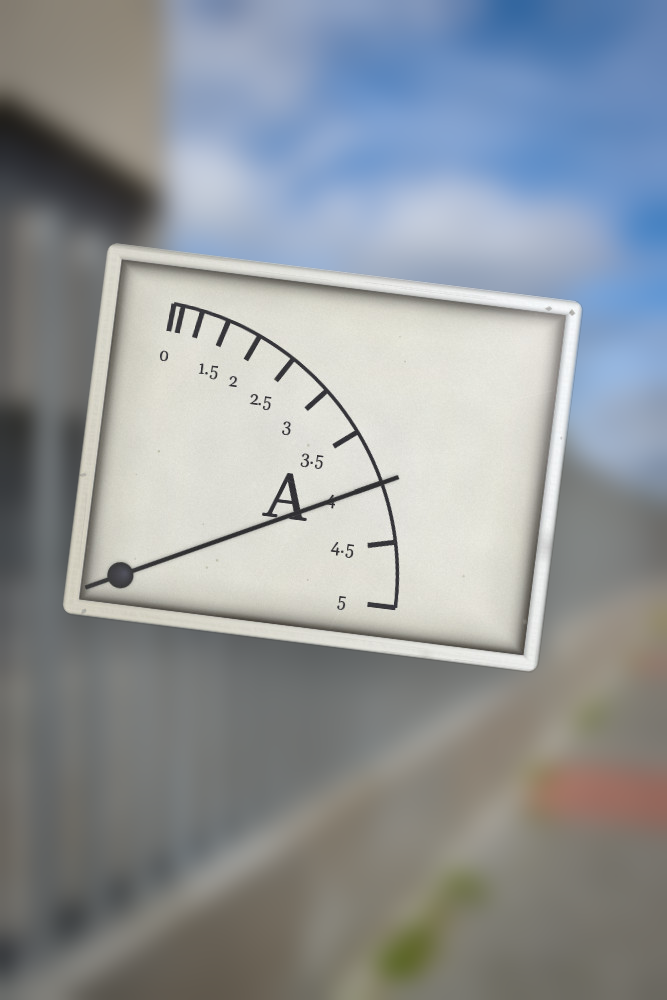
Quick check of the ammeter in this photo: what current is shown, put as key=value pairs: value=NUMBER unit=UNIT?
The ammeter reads value=4 unit=A
